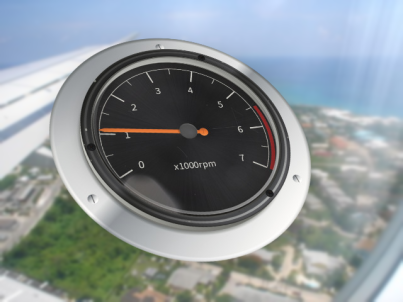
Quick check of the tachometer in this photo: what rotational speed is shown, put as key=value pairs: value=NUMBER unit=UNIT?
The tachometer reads value=1000 unit=rpm
